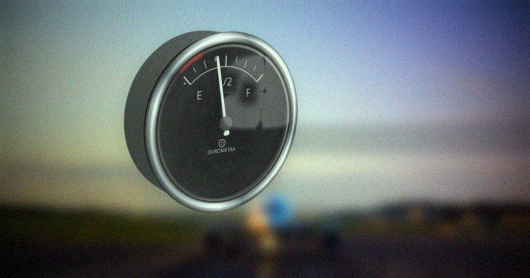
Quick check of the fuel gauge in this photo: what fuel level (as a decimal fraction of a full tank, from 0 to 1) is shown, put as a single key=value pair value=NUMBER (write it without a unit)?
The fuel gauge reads value=0.375
